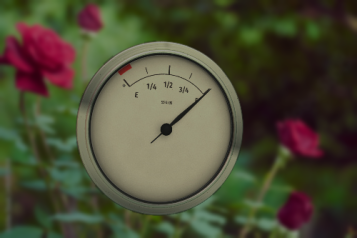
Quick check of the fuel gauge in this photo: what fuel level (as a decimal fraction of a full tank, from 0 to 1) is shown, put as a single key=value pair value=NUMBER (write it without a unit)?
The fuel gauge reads value=1
